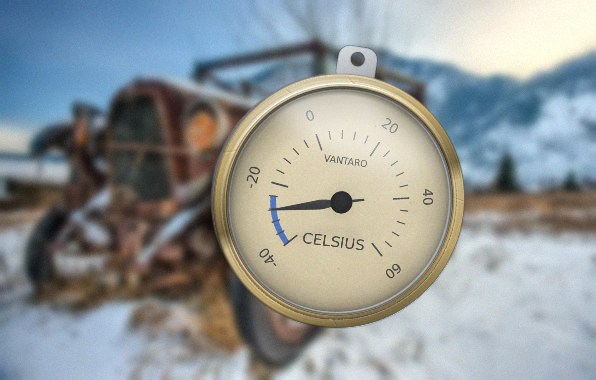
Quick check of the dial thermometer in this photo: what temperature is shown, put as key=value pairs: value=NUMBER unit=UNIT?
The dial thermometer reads value=-28 unit=°C
